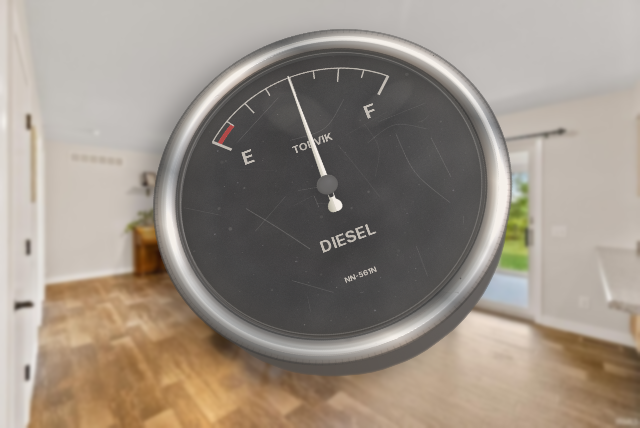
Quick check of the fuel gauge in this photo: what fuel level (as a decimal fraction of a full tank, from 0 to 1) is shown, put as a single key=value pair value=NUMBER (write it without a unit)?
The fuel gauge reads value=0.5
